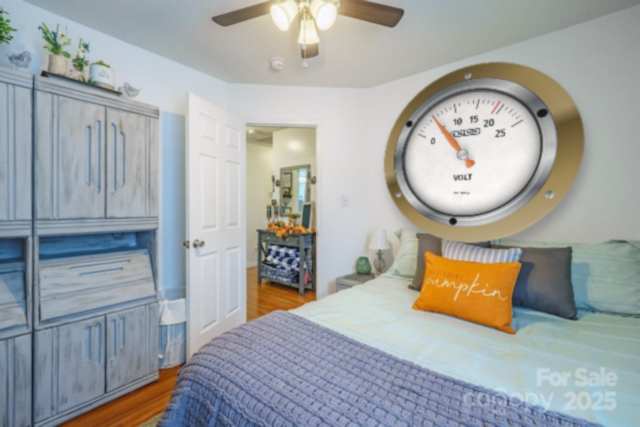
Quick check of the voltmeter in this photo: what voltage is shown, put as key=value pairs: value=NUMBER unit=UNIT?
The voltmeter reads value=5 unit=V
